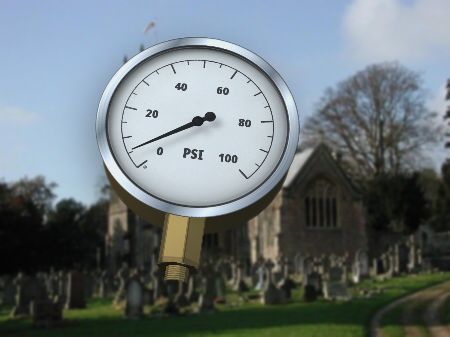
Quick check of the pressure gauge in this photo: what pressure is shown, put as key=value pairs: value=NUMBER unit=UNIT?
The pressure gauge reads value=5 unit=psi
